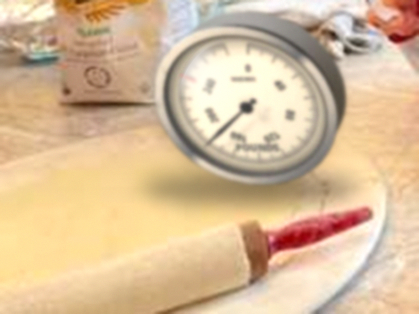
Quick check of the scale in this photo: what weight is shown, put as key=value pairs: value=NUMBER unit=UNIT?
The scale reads value=180 unit=lb
